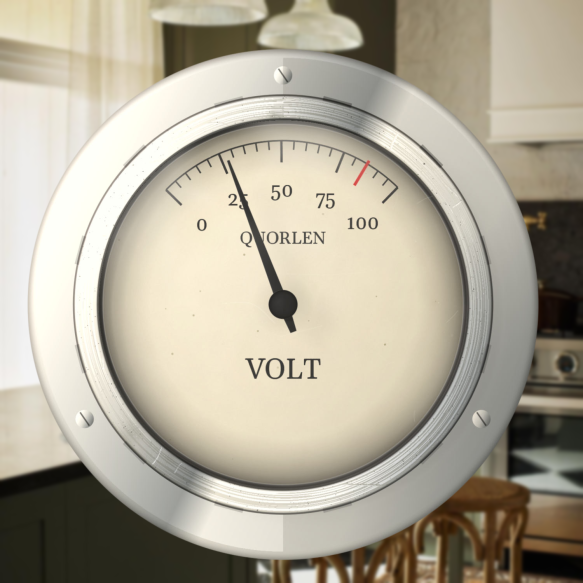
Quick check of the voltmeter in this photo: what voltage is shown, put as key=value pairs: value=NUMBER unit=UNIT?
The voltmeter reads value=27.5 unit=V
